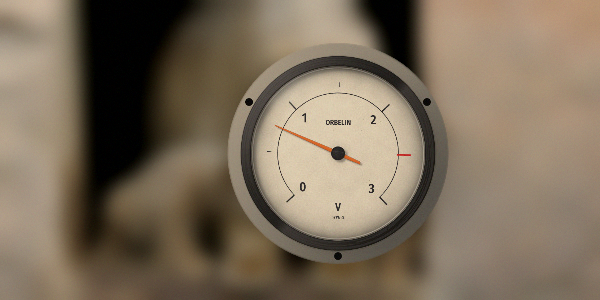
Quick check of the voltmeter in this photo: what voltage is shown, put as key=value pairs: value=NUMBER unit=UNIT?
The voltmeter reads value=0.75 unit=V
